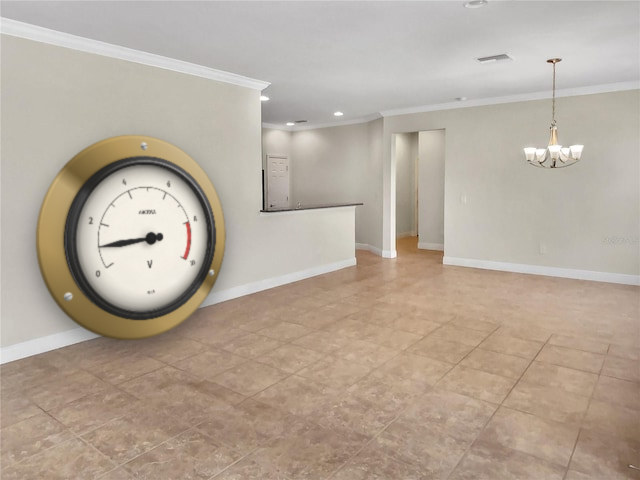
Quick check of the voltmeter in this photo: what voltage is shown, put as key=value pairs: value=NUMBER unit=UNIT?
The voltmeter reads value=1 unit=V
